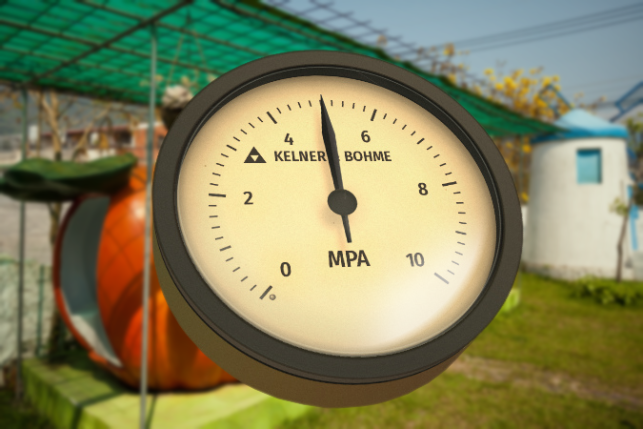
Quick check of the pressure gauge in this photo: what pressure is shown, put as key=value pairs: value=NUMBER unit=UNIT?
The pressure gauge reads value=5 unit=MPa
